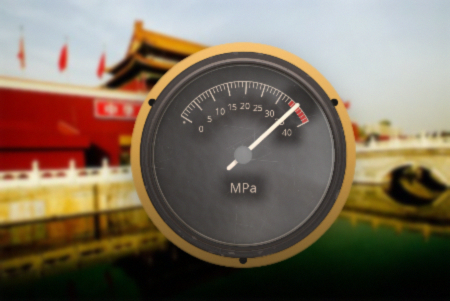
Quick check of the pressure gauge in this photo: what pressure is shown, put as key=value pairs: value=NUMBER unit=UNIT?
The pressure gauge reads value=35 unit=MPa
